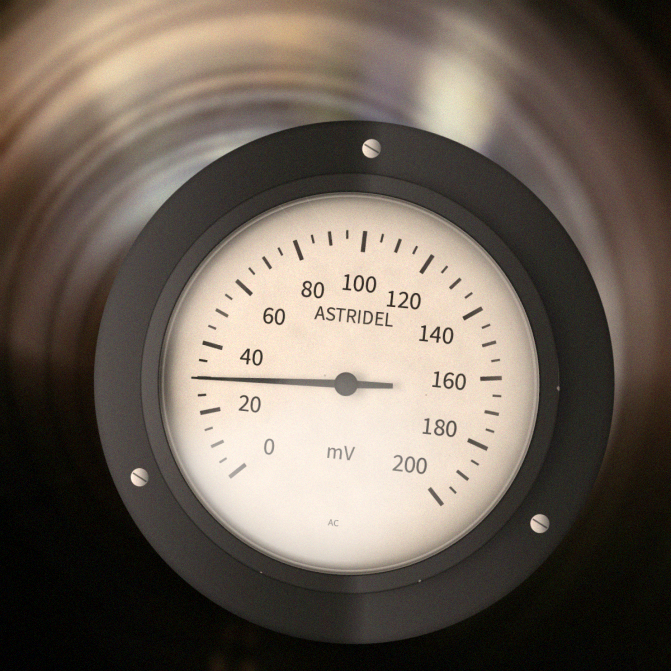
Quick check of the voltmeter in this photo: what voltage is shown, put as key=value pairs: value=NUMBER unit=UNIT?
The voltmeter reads value=30 unit=mV
